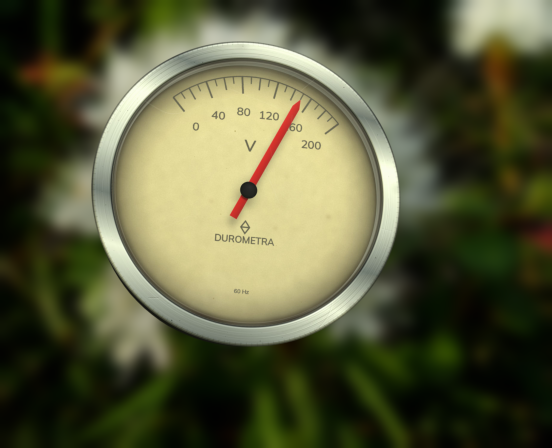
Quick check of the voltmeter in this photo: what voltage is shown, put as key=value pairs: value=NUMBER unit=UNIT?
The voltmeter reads value=150 unit=V
